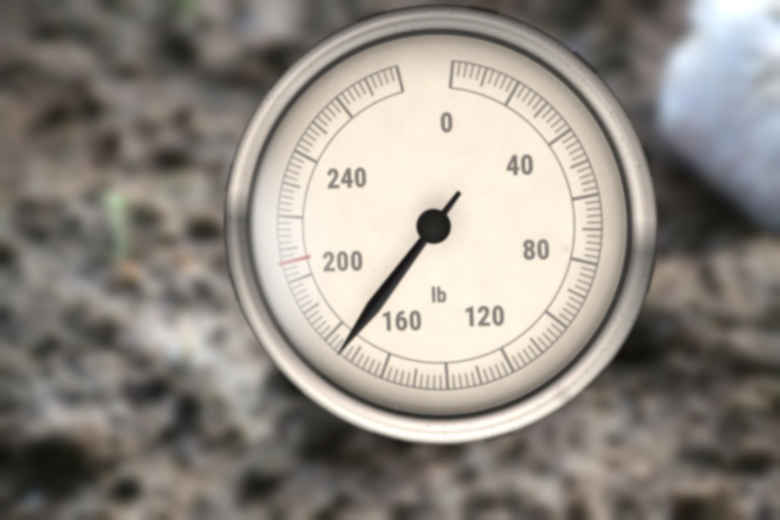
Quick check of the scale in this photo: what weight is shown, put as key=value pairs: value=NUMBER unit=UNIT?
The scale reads value=174 unit=lb
